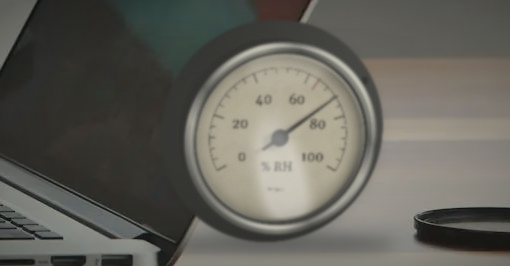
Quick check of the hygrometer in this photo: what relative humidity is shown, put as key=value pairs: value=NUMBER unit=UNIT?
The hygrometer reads value=72 unit=%
